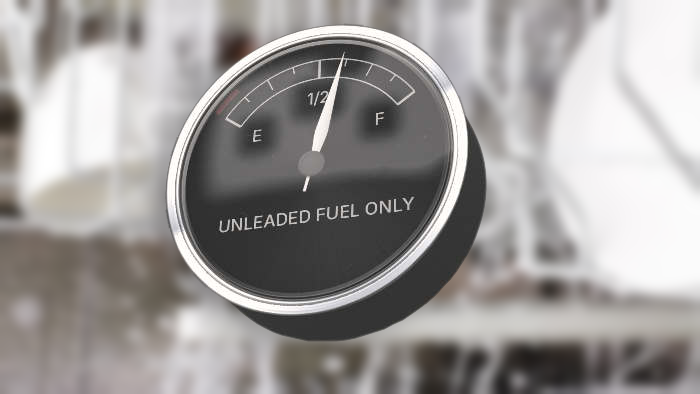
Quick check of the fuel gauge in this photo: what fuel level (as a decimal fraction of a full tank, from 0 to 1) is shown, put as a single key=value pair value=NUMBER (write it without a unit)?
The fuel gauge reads value=0.625
